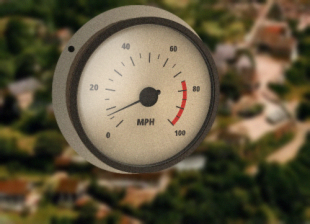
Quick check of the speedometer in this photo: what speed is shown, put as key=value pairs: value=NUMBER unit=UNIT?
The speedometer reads value=7.5 unit=mph
